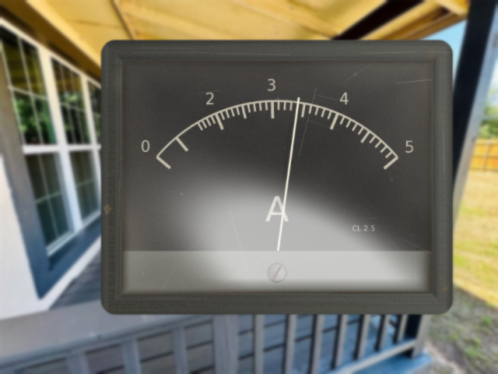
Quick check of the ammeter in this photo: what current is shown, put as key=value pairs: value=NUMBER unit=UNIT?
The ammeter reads value=3.4 unit=A
